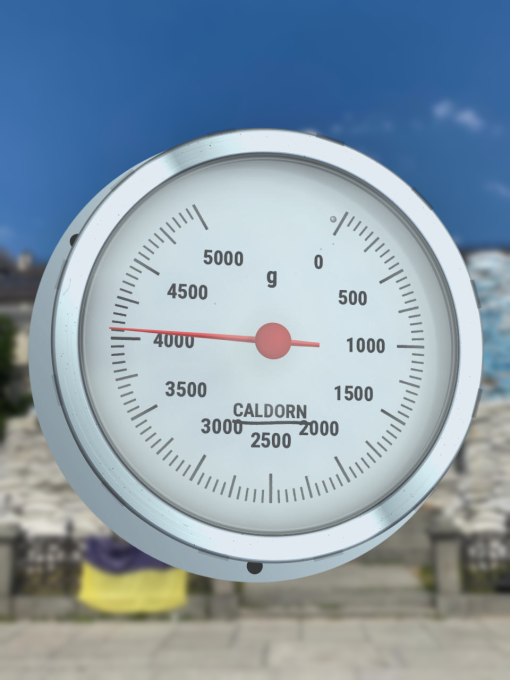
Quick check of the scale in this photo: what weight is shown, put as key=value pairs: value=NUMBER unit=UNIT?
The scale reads value=4050 unit=g
